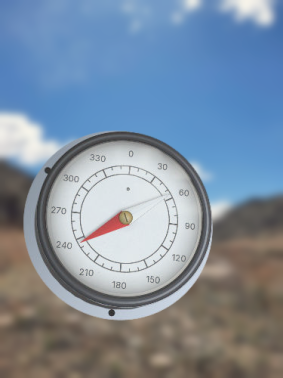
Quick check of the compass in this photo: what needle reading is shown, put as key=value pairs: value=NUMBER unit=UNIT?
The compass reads value=235 unit=°
